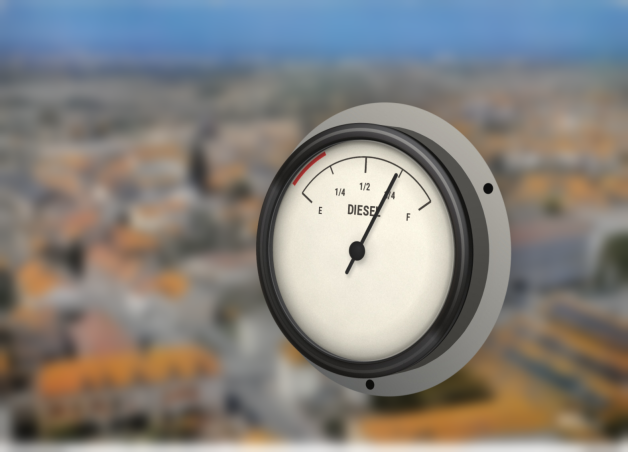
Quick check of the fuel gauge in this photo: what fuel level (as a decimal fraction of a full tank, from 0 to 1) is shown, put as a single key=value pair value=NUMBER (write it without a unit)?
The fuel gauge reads value=0.75
